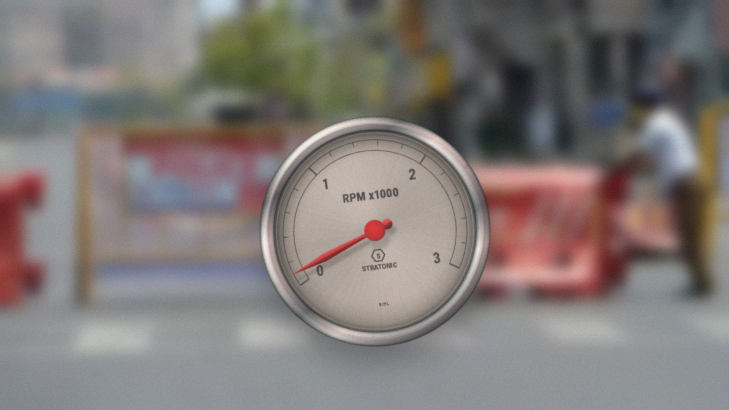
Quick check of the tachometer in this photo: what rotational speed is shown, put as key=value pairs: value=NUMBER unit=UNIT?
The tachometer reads value=100 unit=rpm
